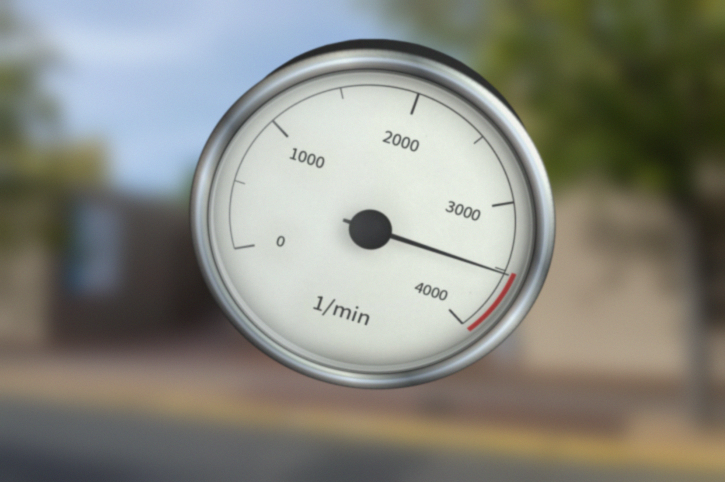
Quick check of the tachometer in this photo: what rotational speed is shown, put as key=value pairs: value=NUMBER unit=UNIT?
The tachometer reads value=3500 unit=rpm
